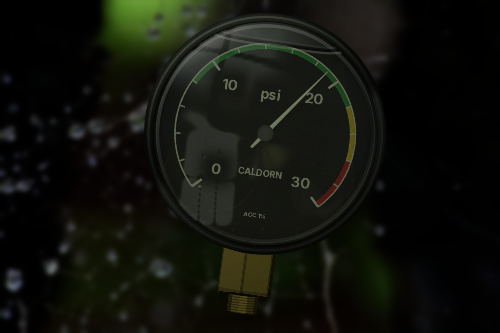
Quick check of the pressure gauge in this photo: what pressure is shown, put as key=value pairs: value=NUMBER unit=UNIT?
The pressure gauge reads value=19 unit=psi
